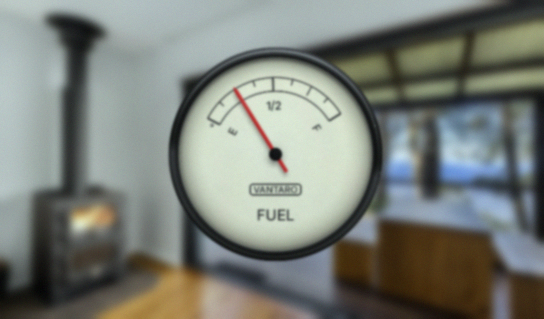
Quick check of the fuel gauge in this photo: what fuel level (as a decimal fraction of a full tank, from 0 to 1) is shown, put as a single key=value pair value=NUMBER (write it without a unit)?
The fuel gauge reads value=0.25
